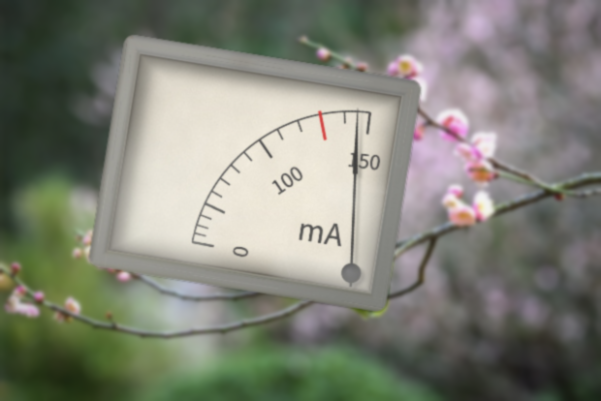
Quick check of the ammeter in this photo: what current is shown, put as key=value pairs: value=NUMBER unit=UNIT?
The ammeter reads value=145 unit=mA
